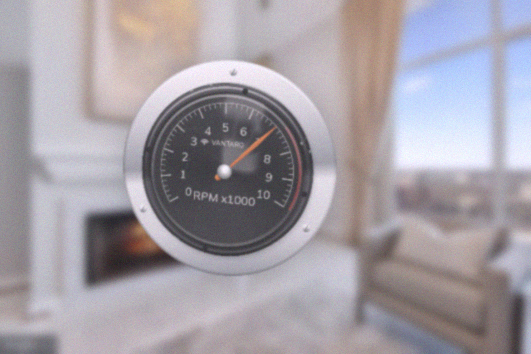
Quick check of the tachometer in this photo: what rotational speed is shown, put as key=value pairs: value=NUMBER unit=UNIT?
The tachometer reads value=7000 unit=rpm
